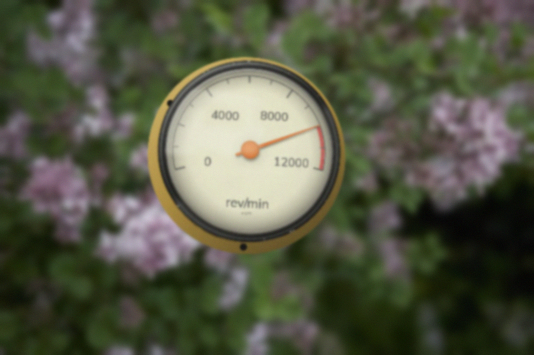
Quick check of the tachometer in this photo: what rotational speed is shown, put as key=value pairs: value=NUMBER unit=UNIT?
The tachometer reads value=10000 unit=rpm
